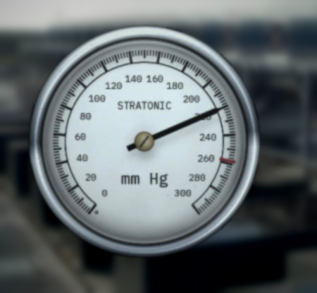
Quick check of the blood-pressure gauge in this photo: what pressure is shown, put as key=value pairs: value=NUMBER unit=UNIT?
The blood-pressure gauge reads value=220 unit=mmHg
